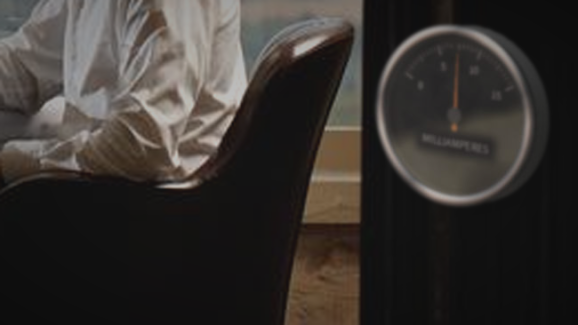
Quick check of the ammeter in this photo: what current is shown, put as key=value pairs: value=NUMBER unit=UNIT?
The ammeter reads value=7.5 unit=mA
